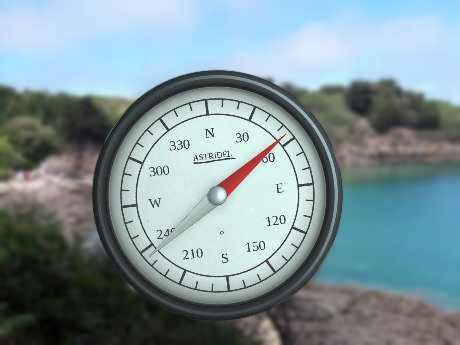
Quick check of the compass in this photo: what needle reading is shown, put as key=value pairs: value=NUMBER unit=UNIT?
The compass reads value=55 unit=°
